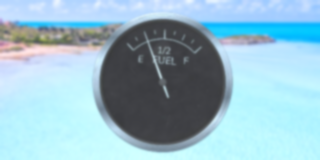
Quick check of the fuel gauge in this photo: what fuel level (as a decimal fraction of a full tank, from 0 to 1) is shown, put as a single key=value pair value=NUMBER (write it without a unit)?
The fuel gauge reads value=0.25
